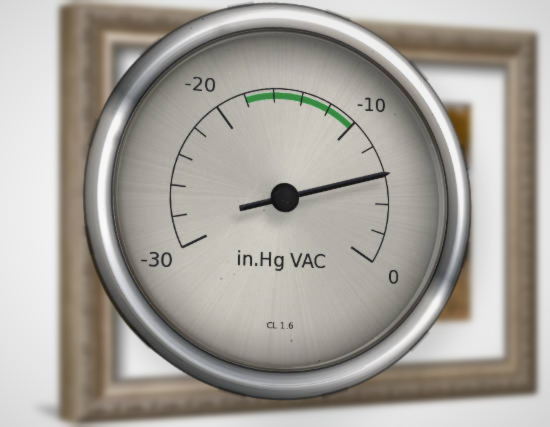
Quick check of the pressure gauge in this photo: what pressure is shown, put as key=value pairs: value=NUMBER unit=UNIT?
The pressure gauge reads value=-6 unit=inHg
